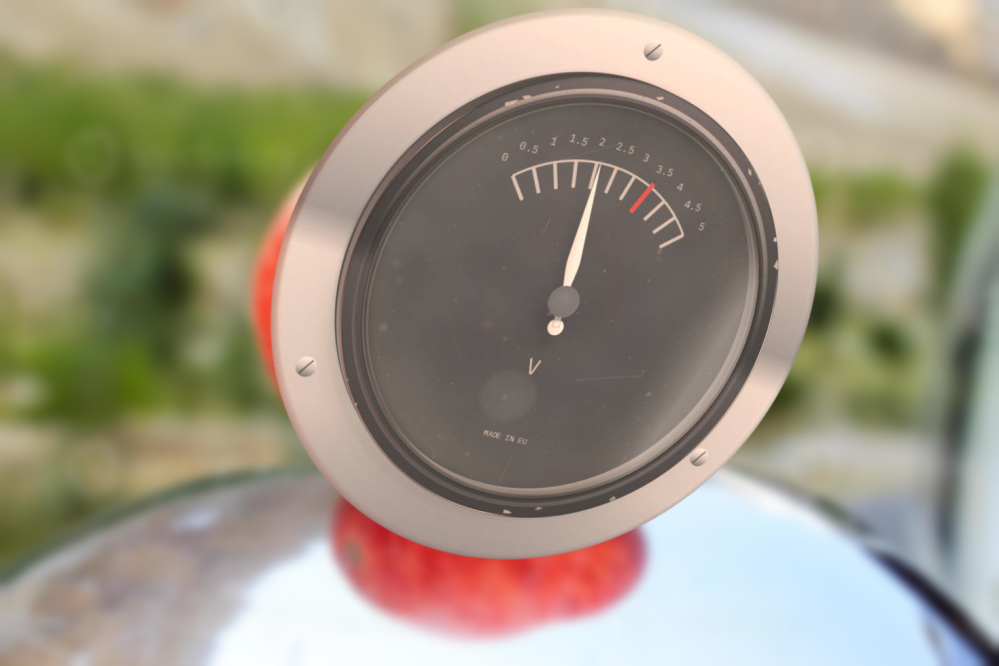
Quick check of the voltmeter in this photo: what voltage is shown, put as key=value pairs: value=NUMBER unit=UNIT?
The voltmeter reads value=2 unit=V
